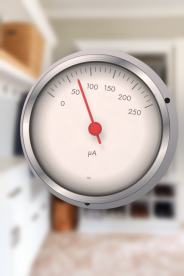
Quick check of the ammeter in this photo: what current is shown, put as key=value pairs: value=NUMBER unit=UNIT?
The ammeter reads value=70 unit=µA
